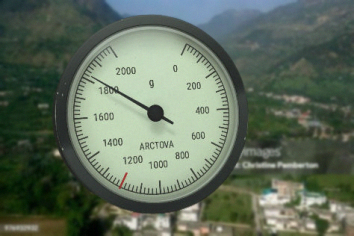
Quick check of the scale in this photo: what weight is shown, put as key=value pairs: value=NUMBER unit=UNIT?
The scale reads value=1820 unit=g
